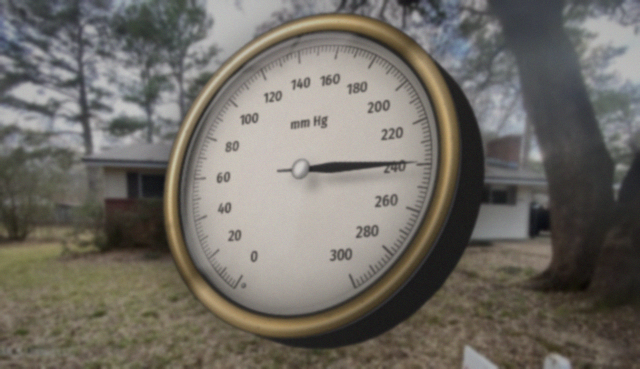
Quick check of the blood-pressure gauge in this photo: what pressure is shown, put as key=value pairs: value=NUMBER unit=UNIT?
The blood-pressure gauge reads value=240 unit=mmHg
